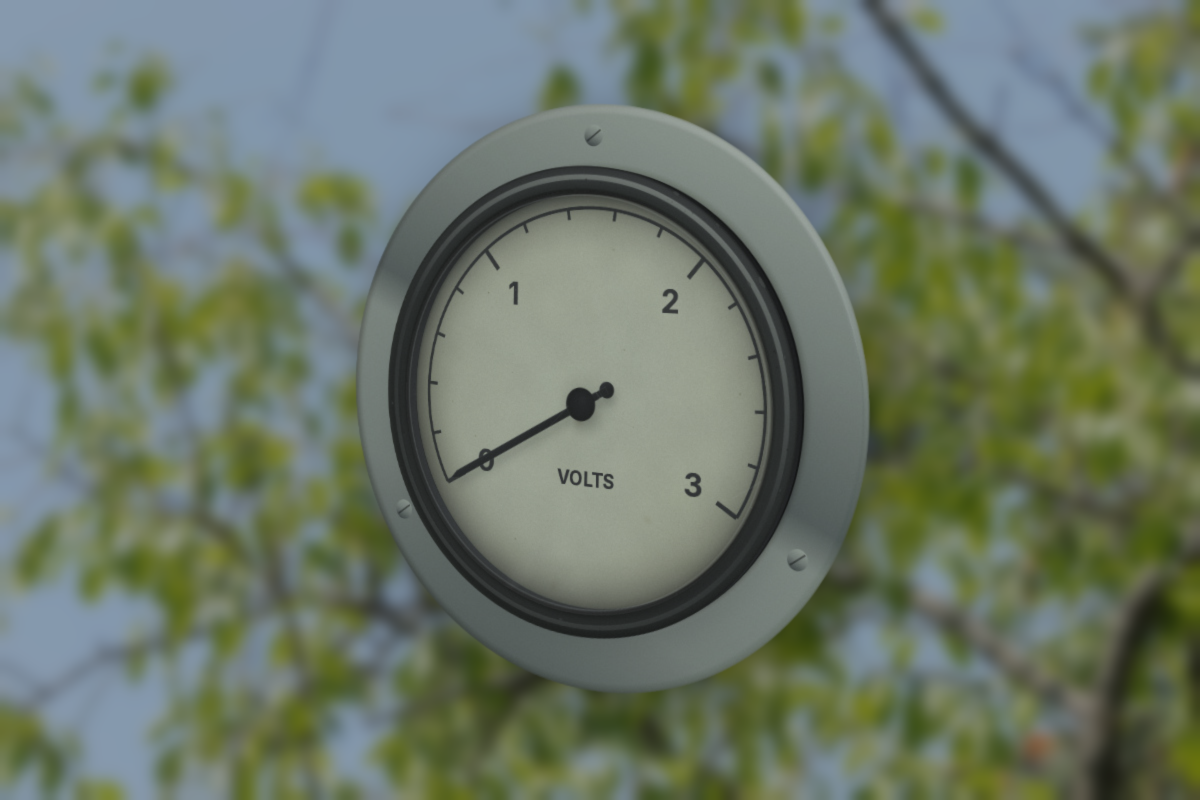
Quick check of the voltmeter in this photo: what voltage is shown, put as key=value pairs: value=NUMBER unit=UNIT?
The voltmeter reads value=0 unit=V
